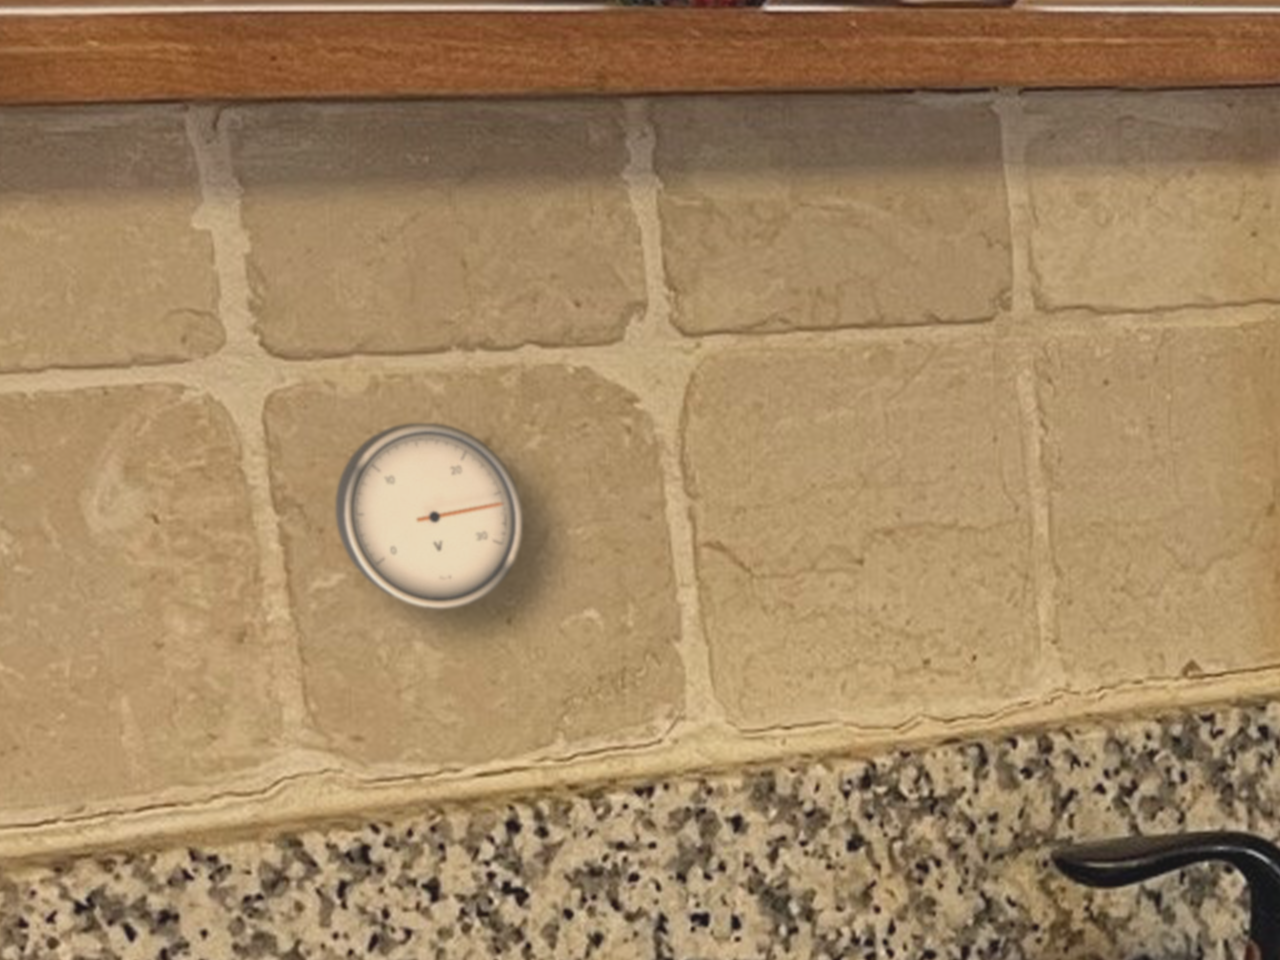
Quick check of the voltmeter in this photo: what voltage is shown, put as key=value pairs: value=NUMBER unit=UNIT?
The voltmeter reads value=26 unit=V
